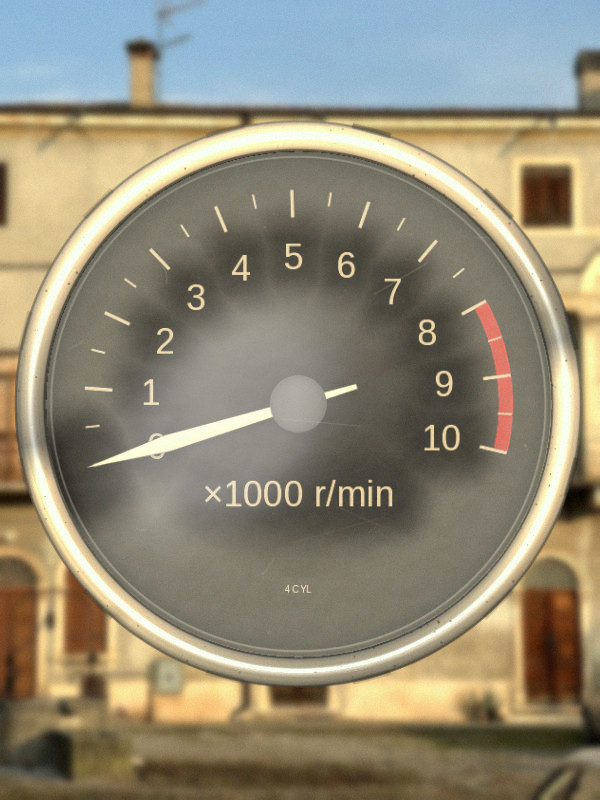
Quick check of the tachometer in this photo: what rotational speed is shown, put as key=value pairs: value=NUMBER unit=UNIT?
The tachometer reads value=0 unit=rpm
